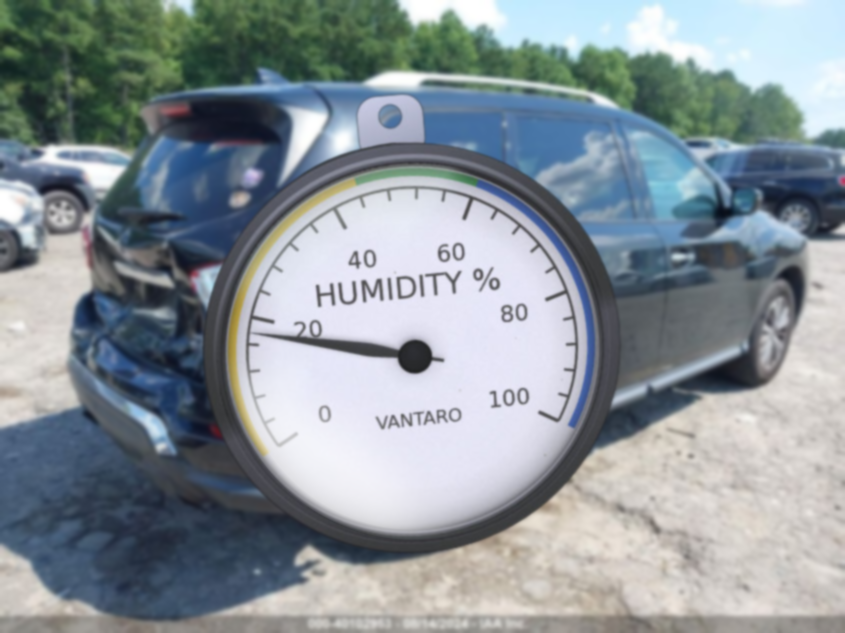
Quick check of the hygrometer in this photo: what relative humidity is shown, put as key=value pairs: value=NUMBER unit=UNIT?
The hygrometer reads value=18 unit=%
